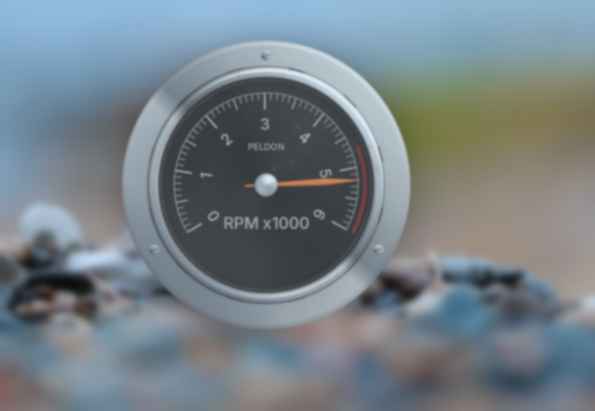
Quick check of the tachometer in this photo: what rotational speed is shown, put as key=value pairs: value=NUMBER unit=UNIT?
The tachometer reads value=5200 unit=rpm
